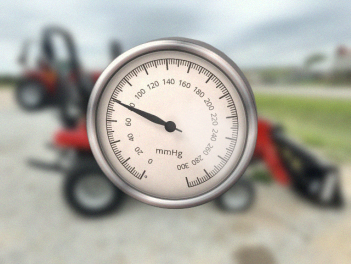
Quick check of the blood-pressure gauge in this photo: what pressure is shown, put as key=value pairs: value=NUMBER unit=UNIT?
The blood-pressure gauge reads value=80 unit=mmHg
